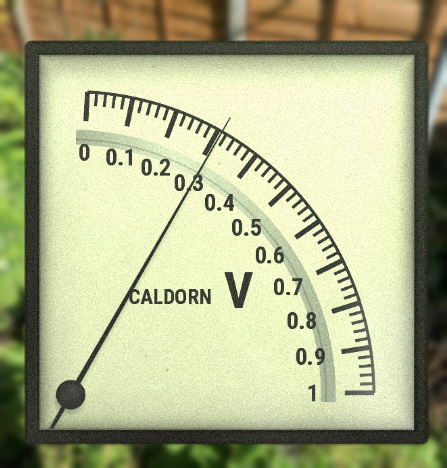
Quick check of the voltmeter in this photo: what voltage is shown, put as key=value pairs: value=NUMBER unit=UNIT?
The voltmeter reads value=0.31 unit=V
